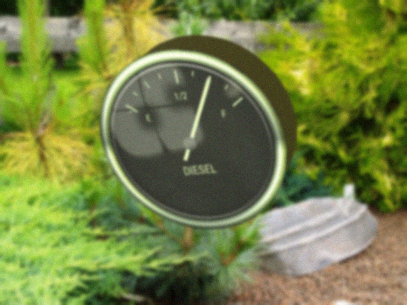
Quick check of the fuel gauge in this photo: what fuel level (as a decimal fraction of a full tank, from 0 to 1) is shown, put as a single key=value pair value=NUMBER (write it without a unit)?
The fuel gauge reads value=0.75
